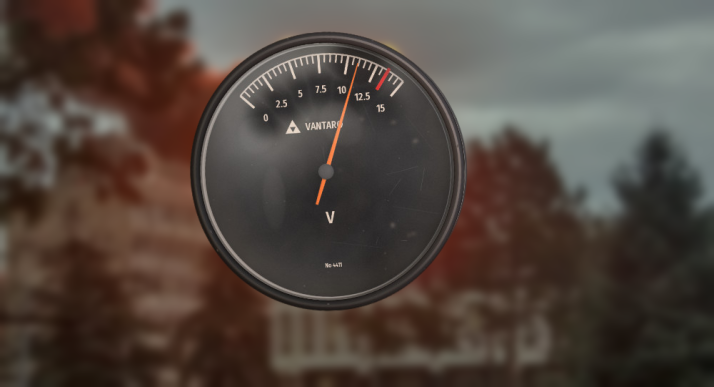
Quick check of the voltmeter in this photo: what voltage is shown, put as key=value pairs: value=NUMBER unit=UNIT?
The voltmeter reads value=11 unit=V
